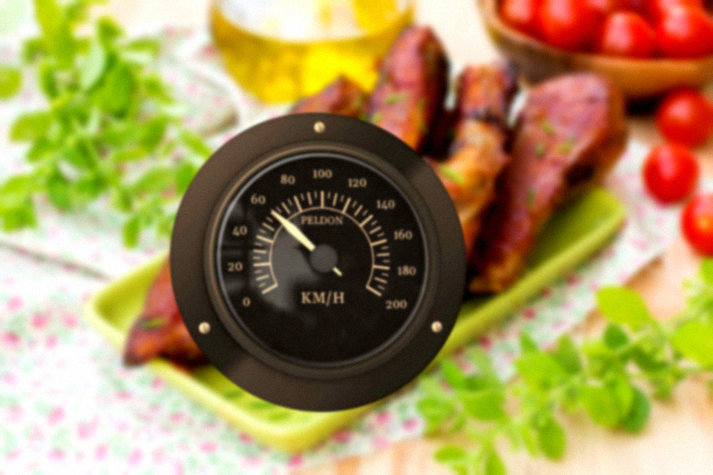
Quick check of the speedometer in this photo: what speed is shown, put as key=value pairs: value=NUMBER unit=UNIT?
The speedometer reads value=60 unit=km/h
